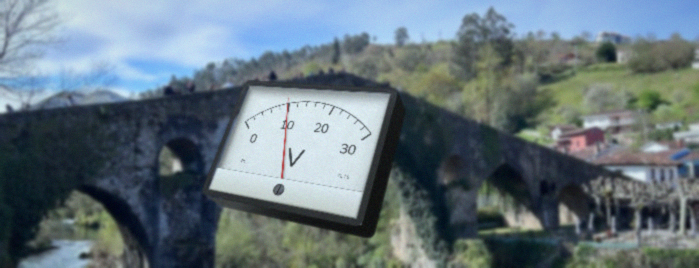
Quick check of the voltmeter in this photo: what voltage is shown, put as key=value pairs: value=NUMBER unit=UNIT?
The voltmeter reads value=10 unit=V
